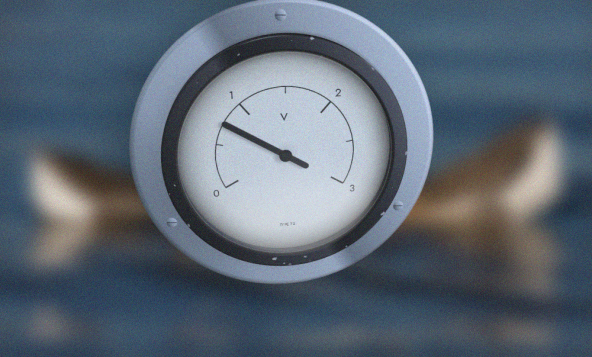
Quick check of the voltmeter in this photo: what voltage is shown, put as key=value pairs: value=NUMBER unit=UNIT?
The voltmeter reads value=0.75 unit=V
